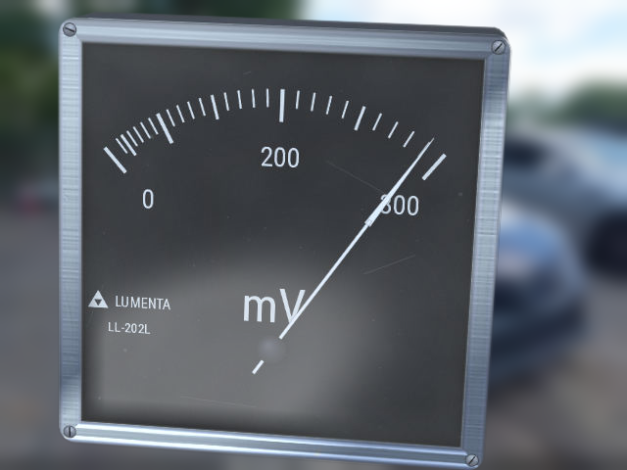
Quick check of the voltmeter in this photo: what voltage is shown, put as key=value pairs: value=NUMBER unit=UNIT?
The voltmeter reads value=290 unit=mV
